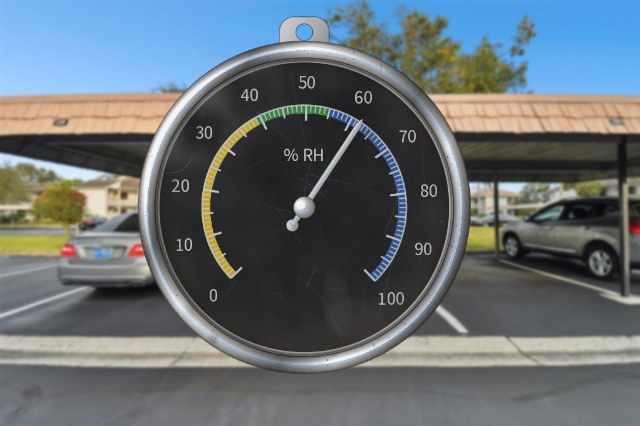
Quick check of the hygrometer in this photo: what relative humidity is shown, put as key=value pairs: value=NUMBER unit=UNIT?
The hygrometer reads value=62 unit=%
